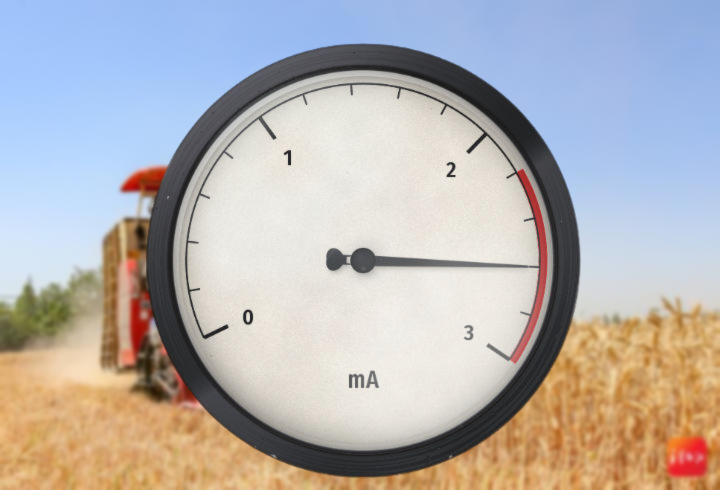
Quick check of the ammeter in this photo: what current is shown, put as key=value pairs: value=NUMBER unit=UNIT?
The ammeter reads value=2.6 unit=mA
